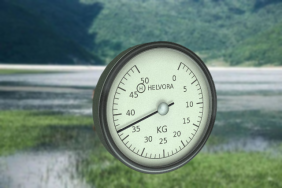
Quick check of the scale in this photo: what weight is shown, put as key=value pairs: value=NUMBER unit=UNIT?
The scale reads value=37 unit=kg
